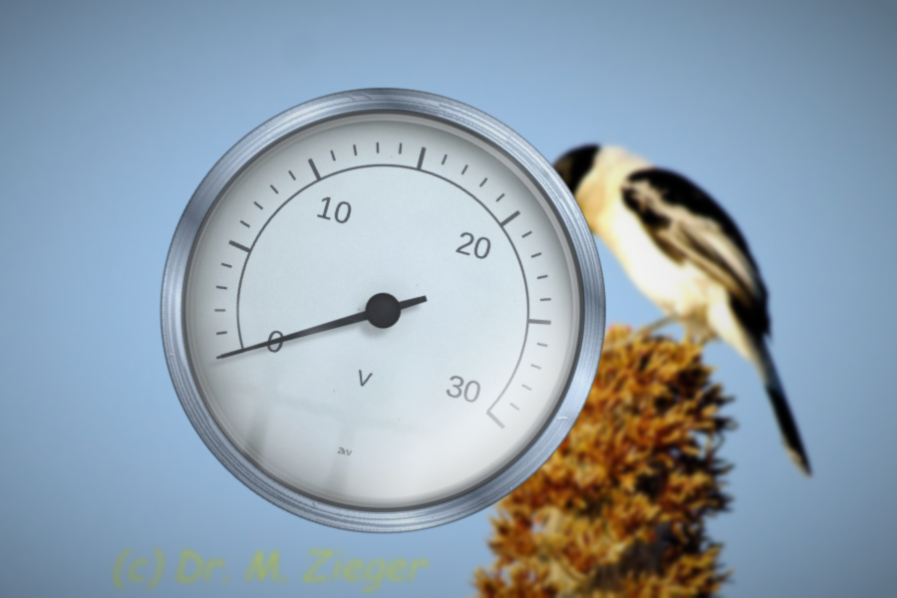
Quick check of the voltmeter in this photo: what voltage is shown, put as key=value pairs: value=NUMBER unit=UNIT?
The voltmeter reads value=0 unit=V
